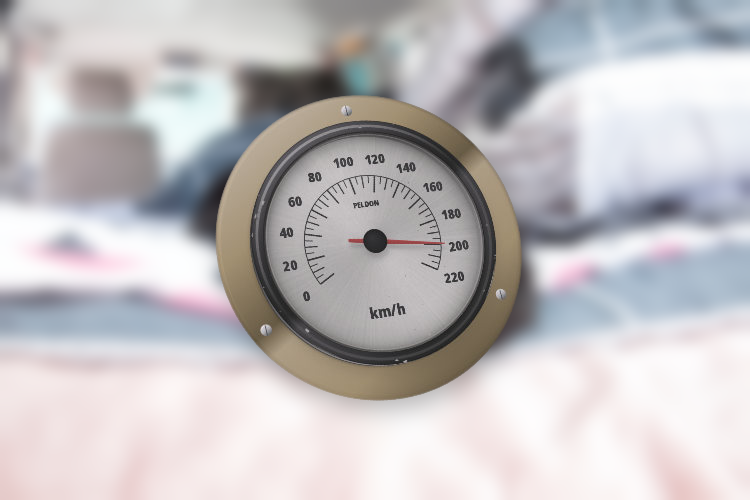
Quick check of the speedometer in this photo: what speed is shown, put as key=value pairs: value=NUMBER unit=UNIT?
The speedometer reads value=200 unit=km/h
